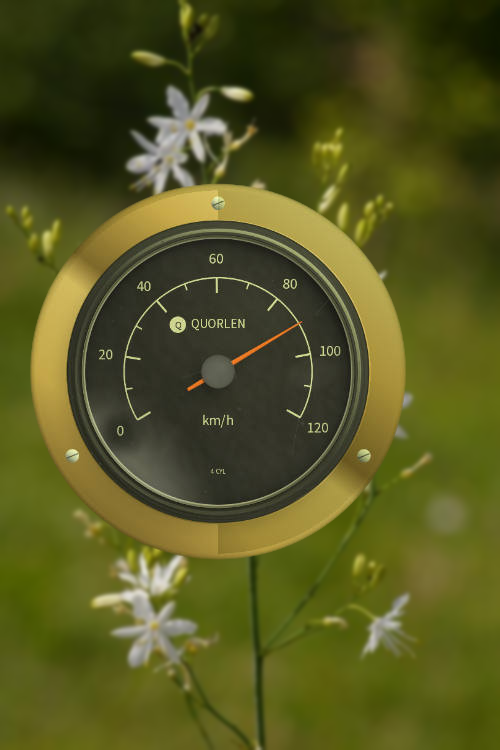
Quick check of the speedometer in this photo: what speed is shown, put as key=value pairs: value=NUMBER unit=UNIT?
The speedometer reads value=90 unit=km/h
